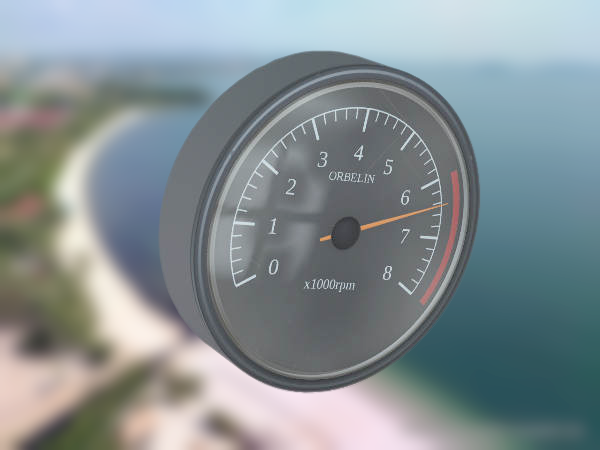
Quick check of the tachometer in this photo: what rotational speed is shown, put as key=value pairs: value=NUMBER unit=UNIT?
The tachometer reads value=6400 unit=rpm
